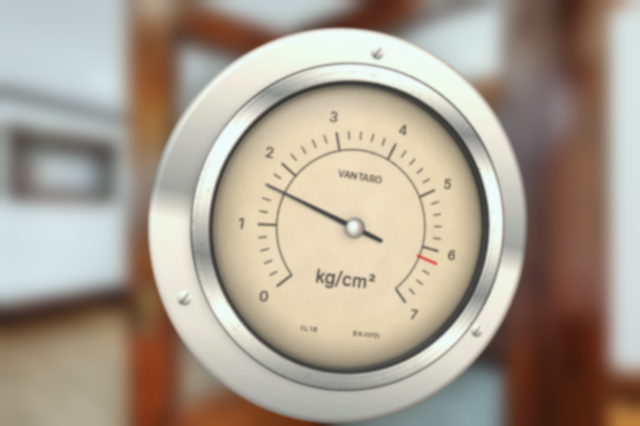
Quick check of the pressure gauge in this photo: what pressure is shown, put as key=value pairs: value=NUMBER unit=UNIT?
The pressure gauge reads value=1.6 unit=kg/cm²
